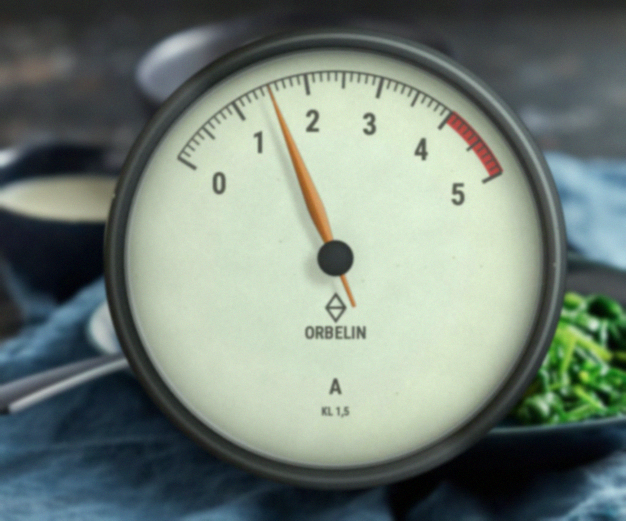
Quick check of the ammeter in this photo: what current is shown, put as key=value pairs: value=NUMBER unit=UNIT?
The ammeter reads value=1.5 unit=A
